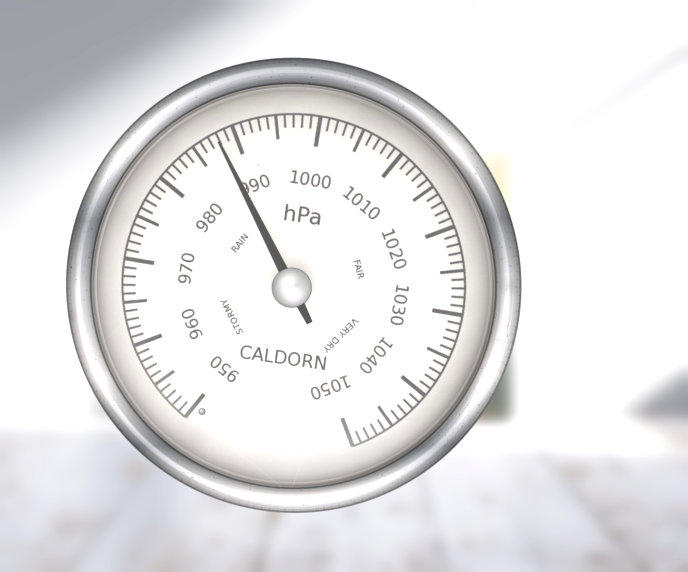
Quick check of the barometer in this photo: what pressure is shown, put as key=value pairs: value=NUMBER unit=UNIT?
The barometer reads value=988 unit=hPa
